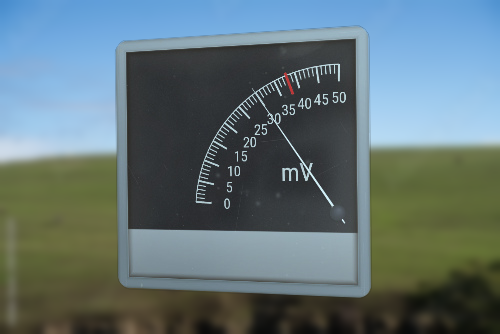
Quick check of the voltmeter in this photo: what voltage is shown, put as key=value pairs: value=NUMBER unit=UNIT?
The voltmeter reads value=30 unit=mV
